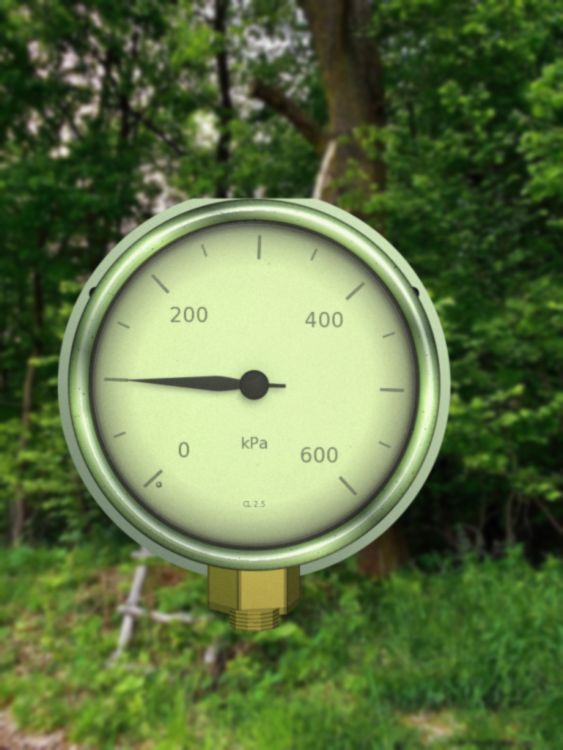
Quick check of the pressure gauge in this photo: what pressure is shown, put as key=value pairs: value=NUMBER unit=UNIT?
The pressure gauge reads value=100 unit=kPa
